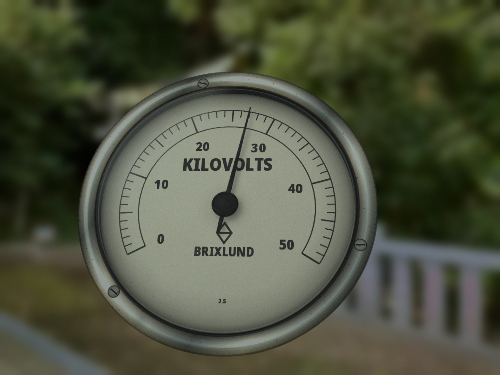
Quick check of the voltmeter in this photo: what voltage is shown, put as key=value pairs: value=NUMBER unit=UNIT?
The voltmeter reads value=27 unit=kV
